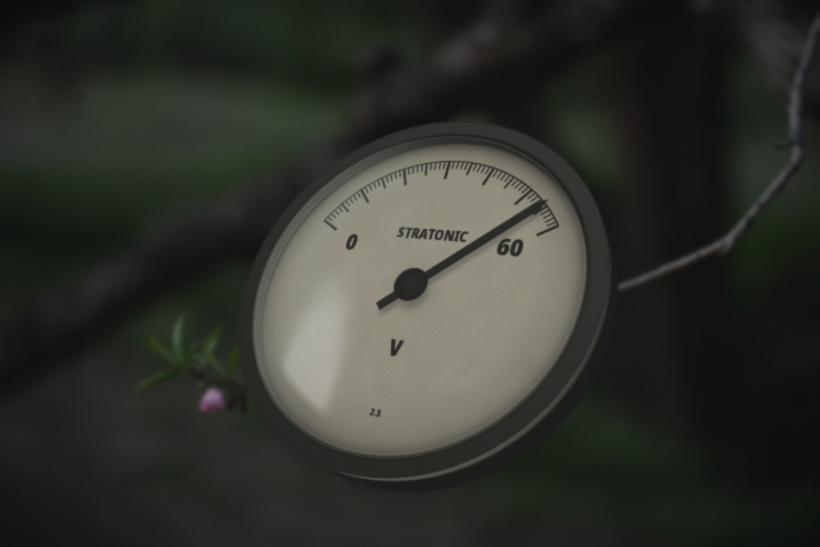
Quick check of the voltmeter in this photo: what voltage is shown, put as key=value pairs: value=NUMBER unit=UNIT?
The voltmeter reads value=55 unit=V
